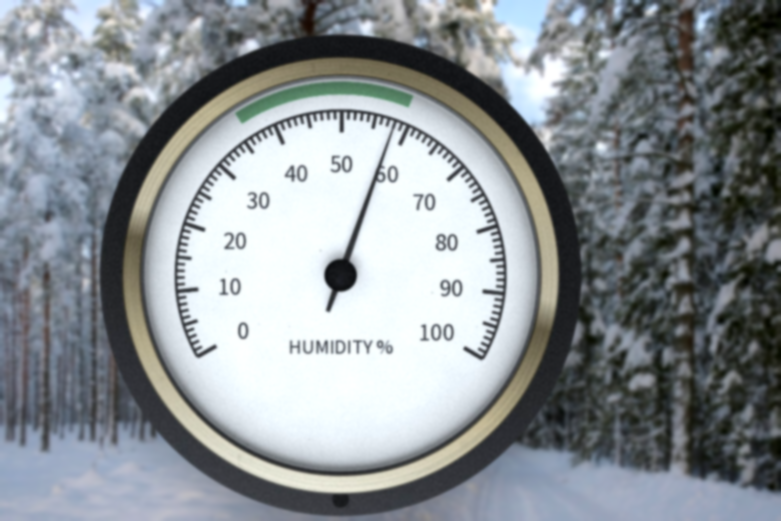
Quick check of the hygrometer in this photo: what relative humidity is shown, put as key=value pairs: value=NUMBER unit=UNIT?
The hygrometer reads value=58 unit=%
